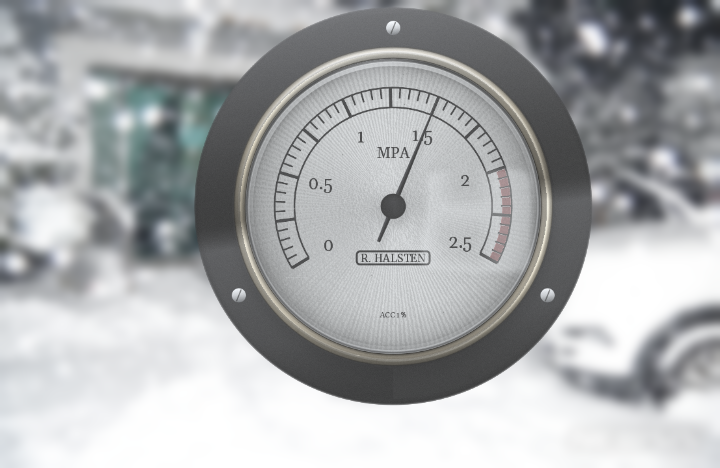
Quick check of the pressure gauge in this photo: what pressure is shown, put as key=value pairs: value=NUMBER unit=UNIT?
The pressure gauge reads value=1.5 unit=MPa
